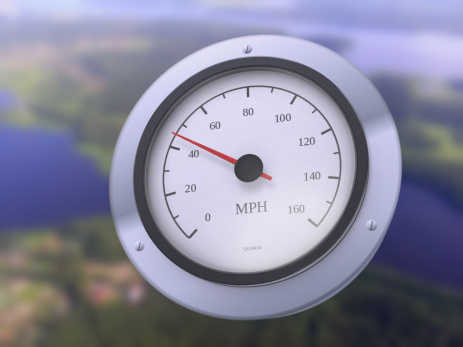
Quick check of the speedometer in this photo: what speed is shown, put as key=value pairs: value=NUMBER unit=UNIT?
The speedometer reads value=45 unit=mph
